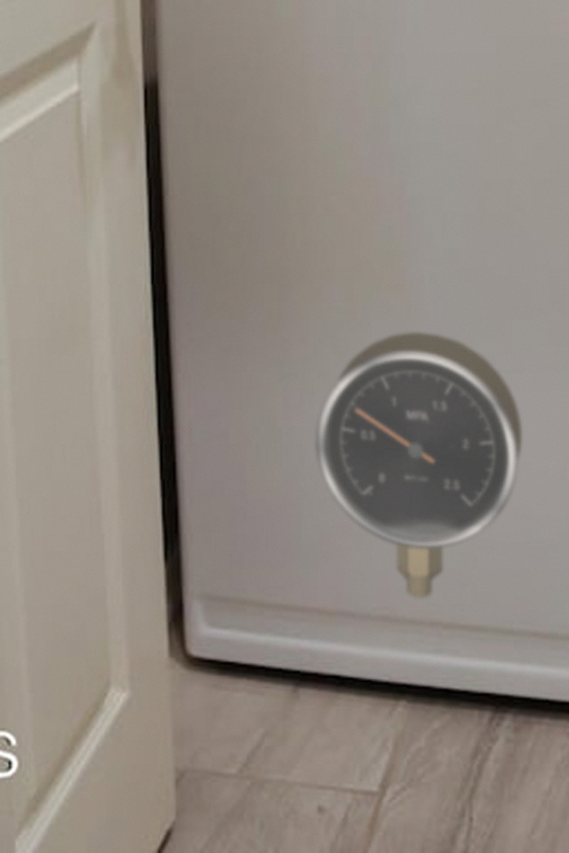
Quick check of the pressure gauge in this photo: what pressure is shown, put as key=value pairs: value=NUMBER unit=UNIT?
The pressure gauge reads value=0.7 unit=MPa
